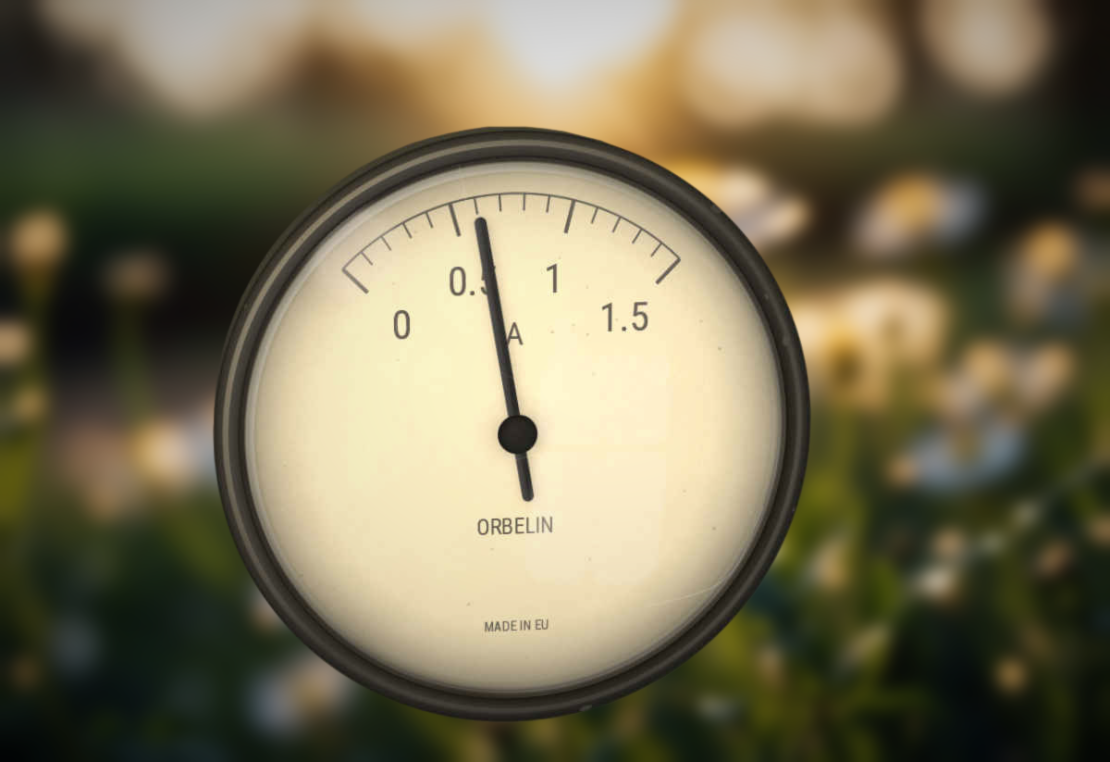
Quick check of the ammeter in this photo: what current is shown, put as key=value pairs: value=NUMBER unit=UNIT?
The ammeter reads value=0.6 unit=A
